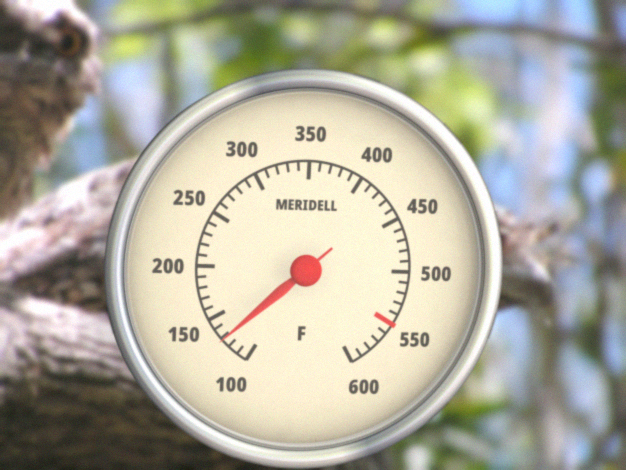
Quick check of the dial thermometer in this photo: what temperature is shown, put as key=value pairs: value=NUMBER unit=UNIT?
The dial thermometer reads value=130 unit=°F
